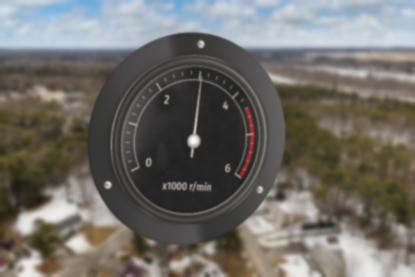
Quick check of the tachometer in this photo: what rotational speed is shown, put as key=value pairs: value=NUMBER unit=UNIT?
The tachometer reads value=3000 unit=rpm
